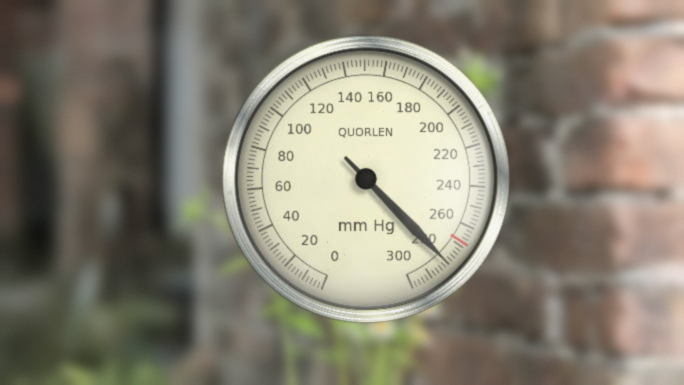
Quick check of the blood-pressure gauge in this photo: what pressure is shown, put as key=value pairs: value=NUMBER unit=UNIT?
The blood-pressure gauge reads value=280 unit=mmHg
